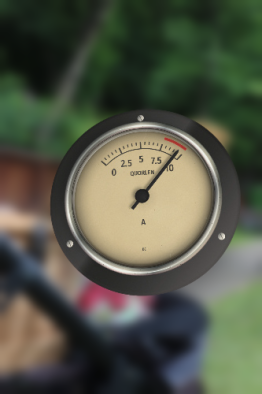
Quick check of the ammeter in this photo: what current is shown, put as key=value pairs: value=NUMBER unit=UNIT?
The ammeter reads value=9.5 unit=A
